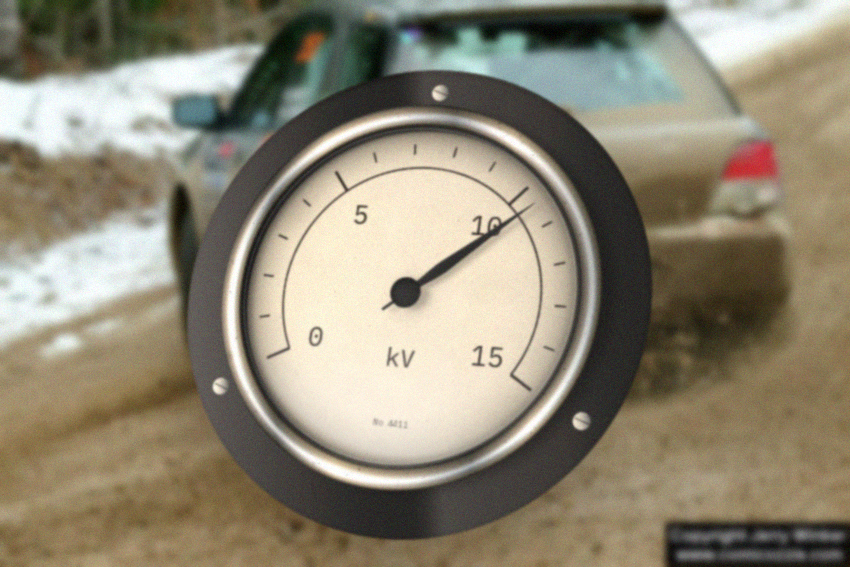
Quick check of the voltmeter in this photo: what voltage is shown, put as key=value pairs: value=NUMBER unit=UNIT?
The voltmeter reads value=10.5 unit=kV
